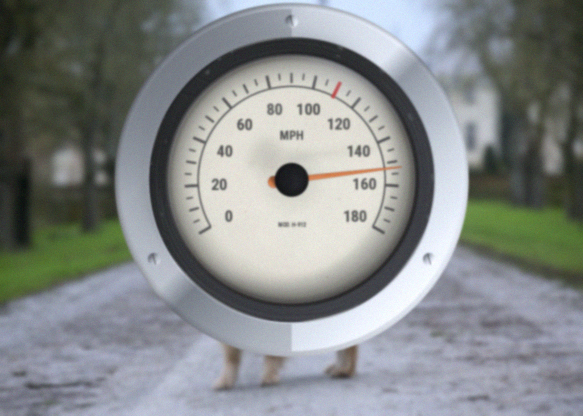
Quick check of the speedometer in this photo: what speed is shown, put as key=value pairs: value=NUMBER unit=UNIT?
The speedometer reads value=152.5 unit=mph
